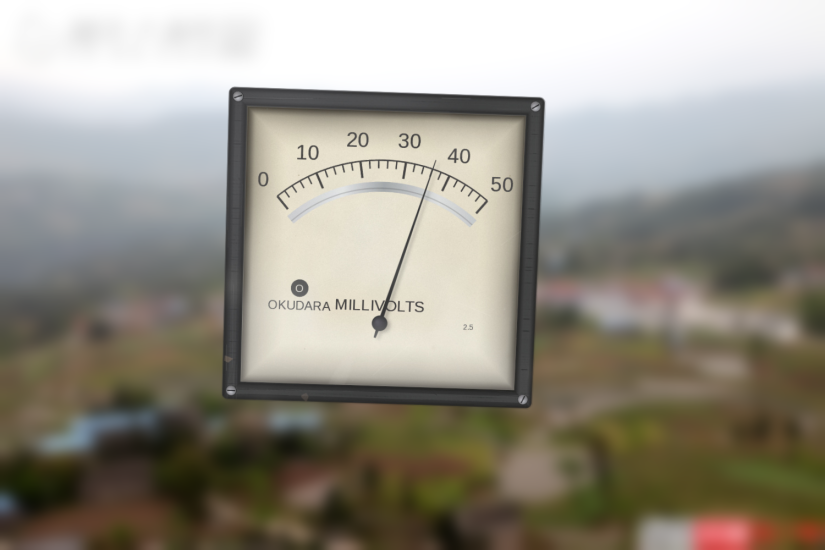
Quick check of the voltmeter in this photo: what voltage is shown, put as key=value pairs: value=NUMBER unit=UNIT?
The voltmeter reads value=36 unit=mV
